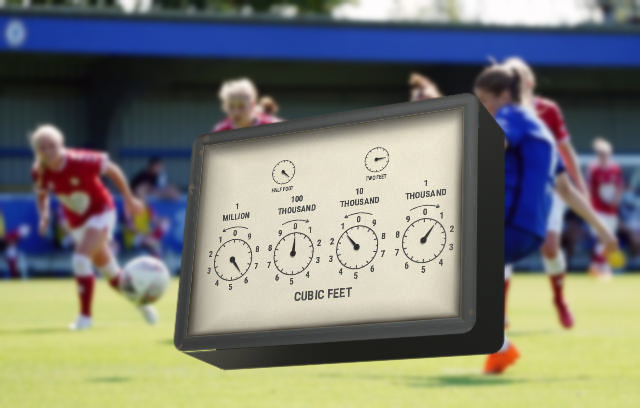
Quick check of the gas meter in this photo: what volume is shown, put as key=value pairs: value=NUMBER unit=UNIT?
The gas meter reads value=601100 unit=ft³
